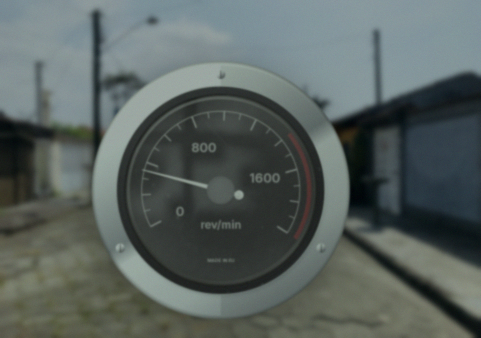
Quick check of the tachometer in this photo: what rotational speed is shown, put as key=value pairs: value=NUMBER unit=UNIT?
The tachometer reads value=350 unit=rpm
